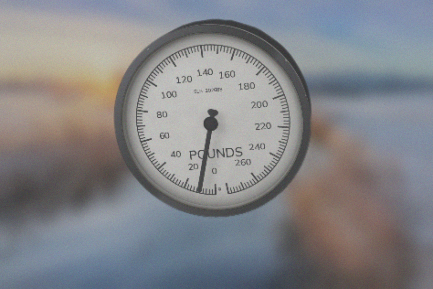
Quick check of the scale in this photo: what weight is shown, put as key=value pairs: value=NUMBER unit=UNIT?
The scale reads value=10 unit=lb
